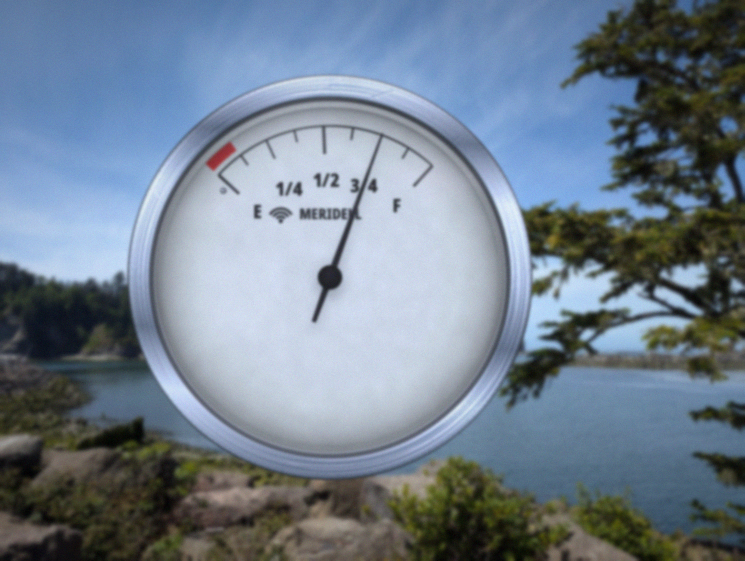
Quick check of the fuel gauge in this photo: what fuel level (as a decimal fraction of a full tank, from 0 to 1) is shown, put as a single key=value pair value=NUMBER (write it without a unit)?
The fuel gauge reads value=0.75
